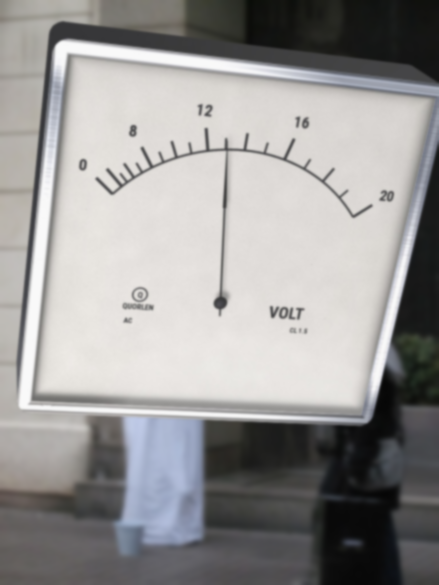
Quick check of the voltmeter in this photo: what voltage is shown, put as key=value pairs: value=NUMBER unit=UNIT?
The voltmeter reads value=13 unit=V
